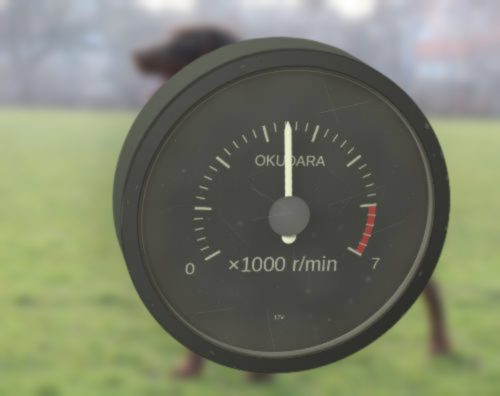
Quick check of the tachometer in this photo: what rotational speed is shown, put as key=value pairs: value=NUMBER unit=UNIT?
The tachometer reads value=3400 unit=rpm
